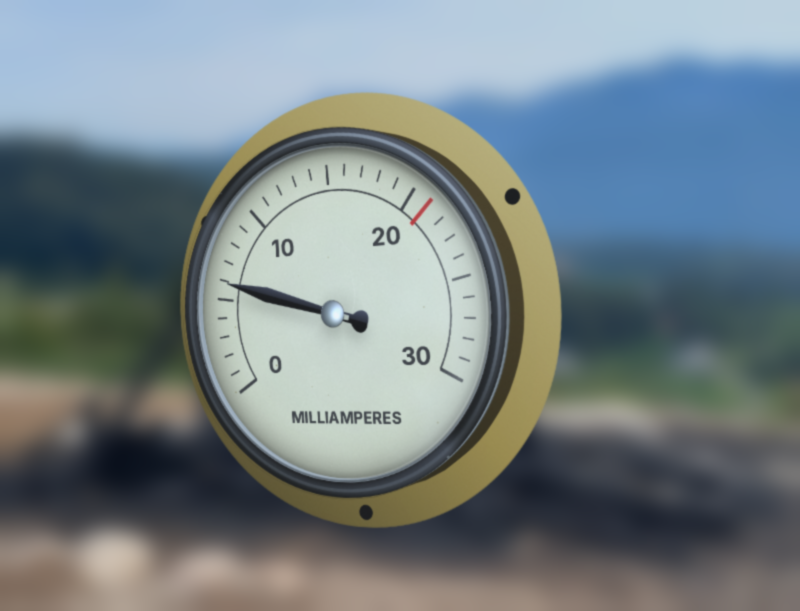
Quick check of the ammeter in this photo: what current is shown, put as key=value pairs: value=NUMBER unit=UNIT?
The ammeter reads value=6 unit=mA
